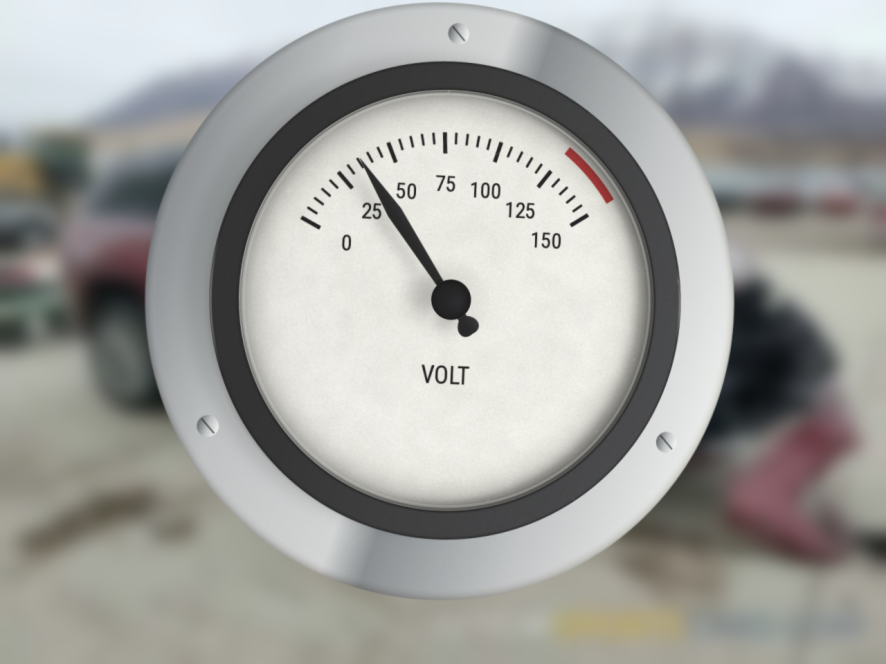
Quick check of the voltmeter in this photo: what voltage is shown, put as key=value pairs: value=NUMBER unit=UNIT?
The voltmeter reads value=35 unit=V
